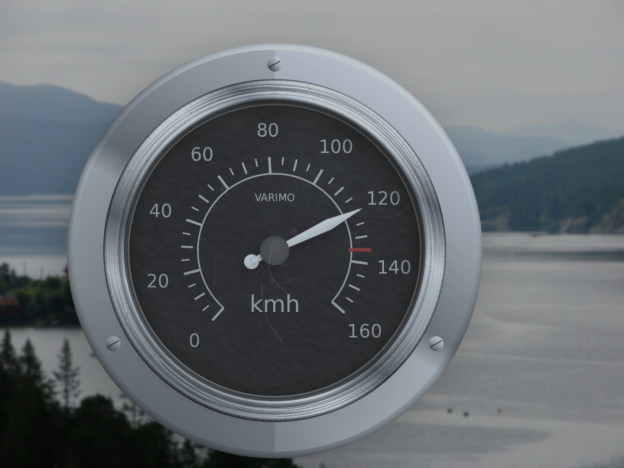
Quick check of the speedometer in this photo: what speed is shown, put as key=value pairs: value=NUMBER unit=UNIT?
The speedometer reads value=120 unit=km/h
